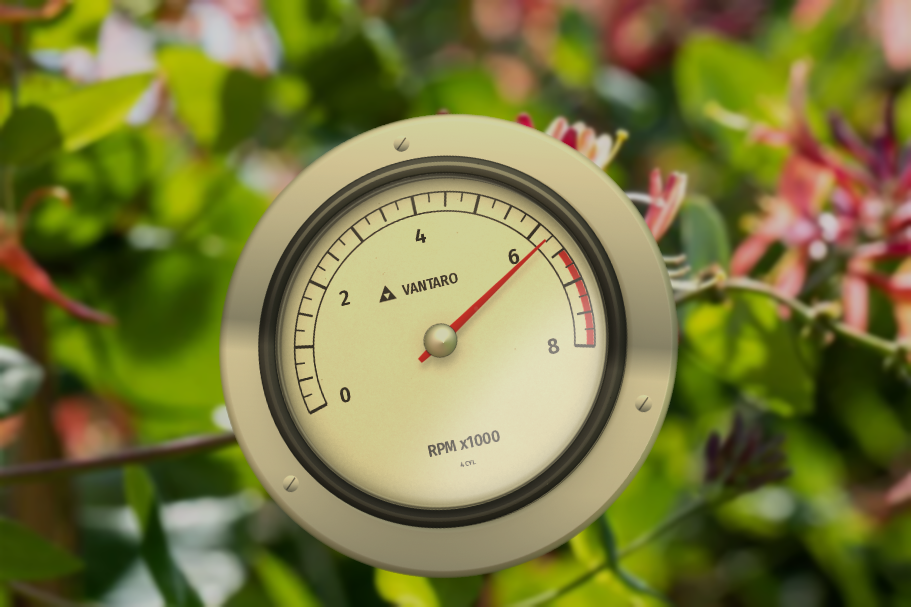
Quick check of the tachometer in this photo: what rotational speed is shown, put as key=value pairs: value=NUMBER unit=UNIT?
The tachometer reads value=6250 unit=rpm
